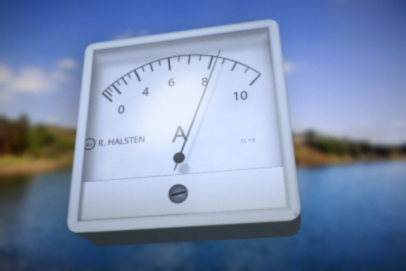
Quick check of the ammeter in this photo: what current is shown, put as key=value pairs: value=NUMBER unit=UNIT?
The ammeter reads value=8.25 unit=A
